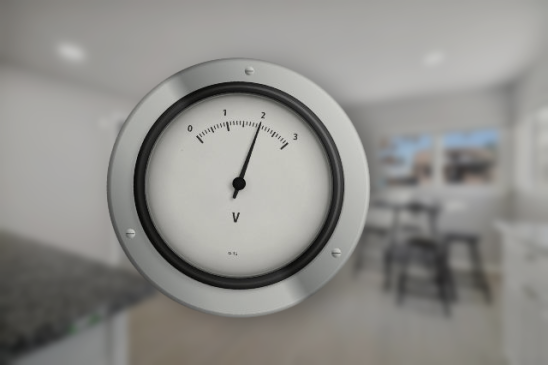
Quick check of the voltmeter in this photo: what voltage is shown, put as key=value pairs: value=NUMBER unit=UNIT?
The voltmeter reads value=2 unit=V
